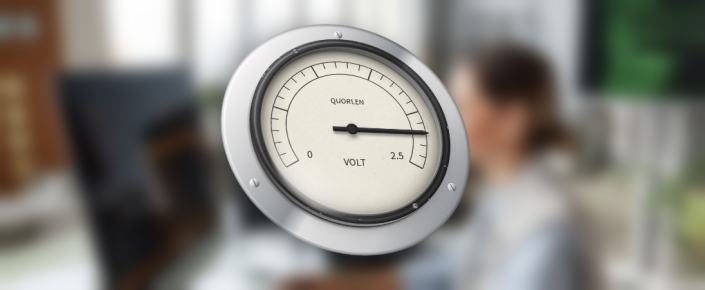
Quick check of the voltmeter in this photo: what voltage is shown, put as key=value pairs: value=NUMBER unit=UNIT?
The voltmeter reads value=2.2 unit=V
